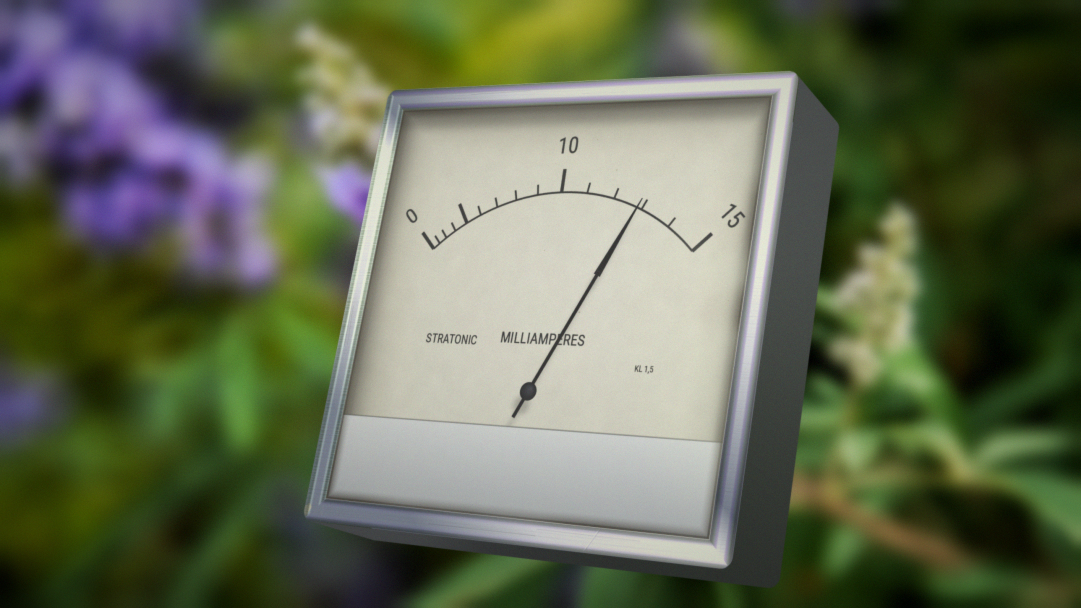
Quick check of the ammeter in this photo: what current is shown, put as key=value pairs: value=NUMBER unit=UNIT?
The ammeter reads value=13 unit=mA
